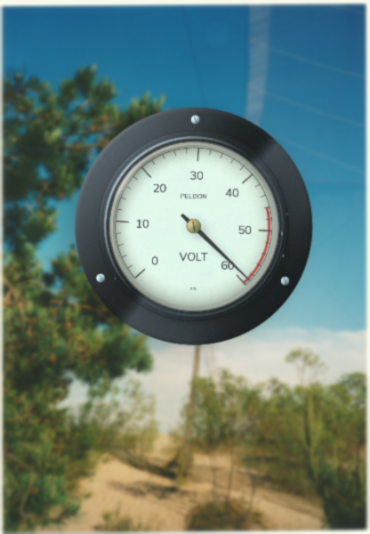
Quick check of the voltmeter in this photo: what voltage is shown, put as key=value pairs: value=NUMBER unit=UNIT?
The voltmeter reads value=59 unit=V
